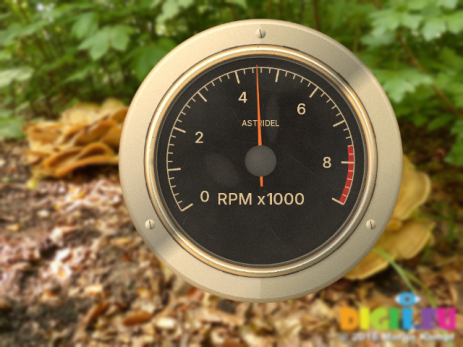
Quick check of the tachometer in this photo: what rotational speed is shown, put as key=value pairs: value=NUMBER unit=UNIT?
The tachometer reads value=4500 unit=rpm
